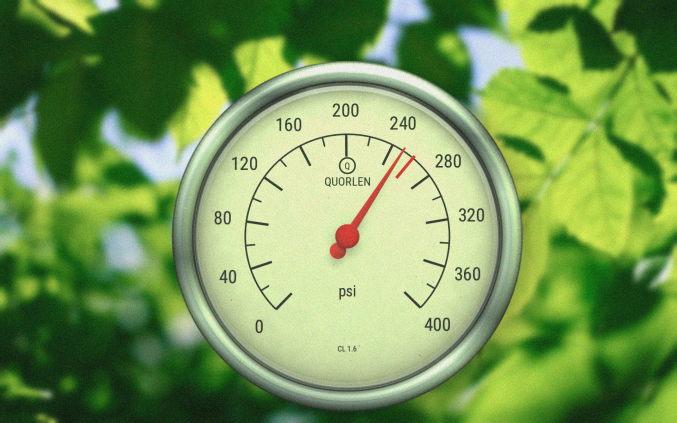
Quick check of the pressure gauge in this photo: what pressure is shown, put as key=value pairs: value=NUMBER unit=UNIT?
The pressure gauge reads value=250 unit=psi
